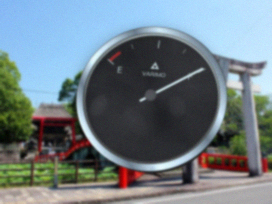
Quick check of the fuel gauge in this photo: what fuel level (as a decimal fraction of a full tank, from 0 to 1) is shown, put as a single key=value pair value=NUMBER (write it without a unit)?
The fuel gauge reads value=1
